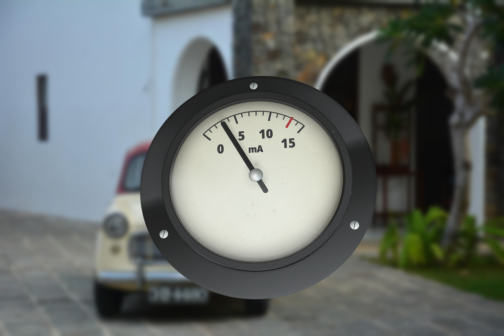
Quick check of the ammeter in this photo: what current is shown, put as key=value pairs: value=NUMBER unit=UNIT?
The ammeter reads value=3 unit=mA
